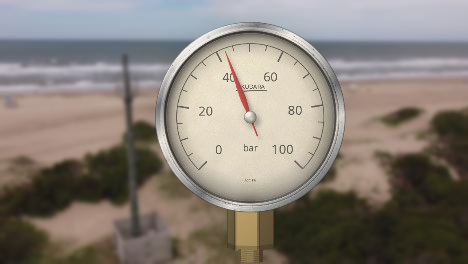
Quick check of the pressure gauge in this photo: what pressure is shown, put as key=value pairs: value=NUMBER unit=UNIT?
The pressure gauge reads value=42.5 unit=bar
